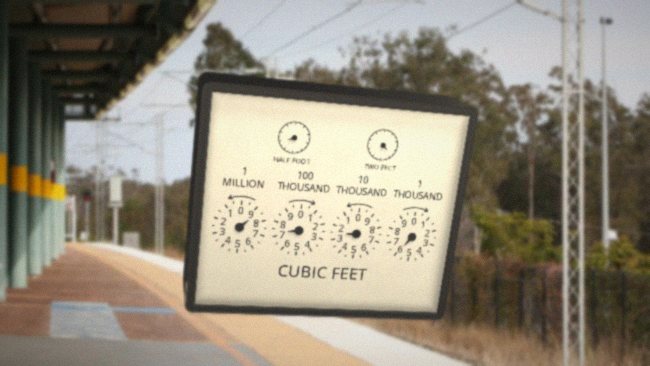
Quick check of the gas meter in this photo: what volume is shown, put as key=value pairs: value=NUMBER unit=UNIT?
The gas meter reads value=872600 unit=ft³
